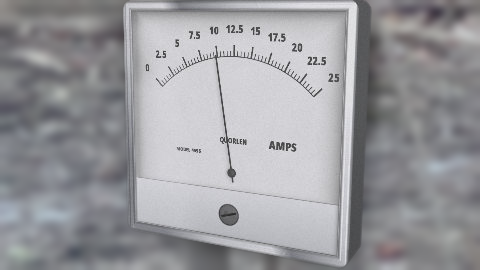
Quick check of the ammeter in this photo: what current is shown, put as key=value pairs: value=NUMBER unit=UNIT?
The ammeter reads value=10 unit=A
